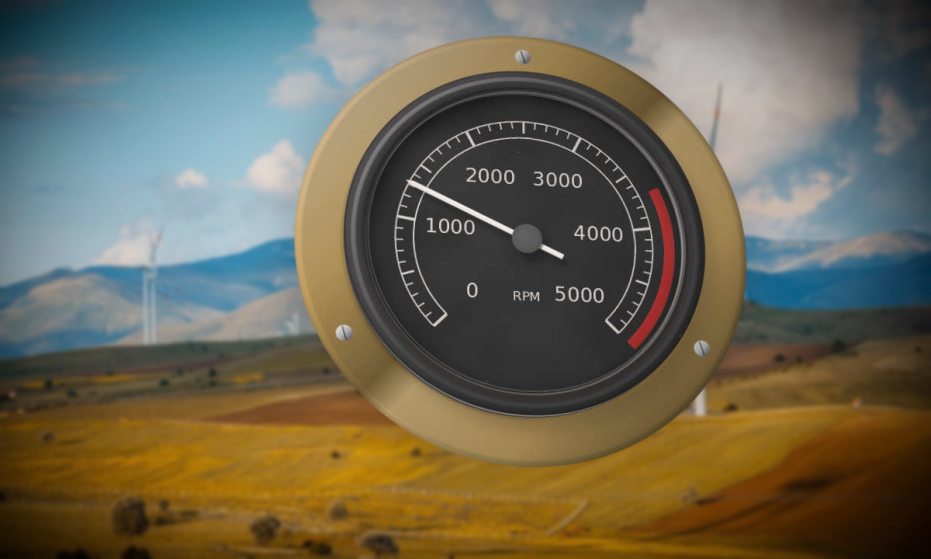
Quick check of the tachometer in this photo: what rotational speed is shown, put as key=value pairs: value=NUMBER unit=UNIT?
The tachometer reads value=1300 unit=rpm
